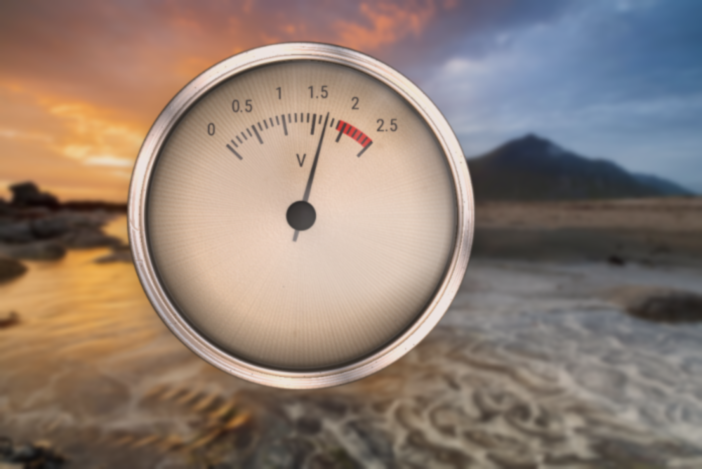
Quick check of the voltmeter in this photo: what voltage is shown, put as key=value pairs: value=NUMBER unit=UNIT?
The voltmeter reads value=1.7 unit=V
